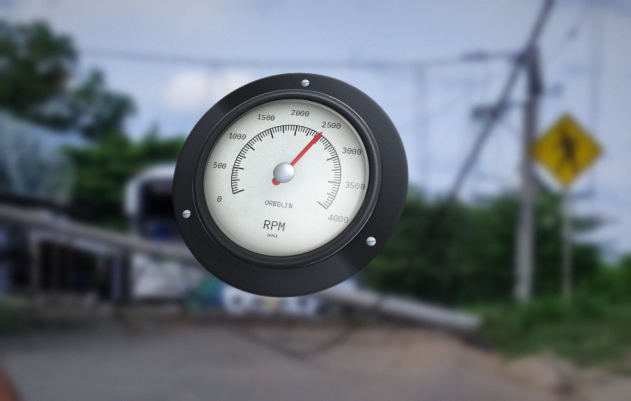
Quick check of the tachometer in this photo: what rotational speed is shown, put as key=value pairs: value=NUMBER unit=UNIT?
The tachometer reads value=2500 unit=rpm
